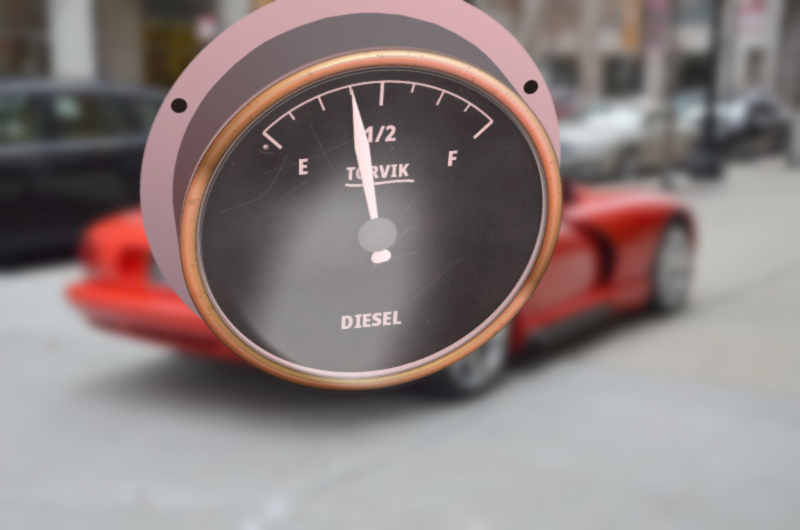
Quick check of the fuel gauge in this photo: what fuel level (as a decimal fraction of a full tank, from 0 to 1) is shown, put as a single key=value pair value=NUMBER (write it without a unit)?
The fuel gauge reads value=0.375
